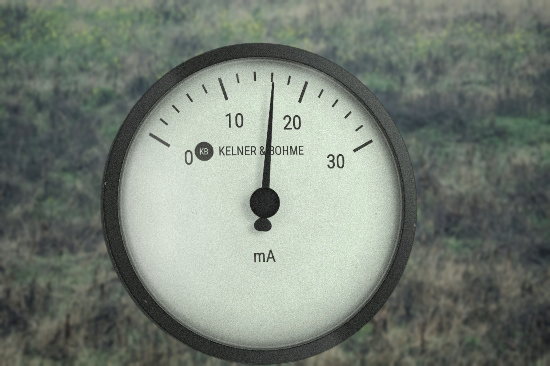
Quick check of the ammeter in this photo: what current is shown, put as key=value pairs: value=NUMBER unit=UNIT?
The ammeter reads value=16 unit=mA
